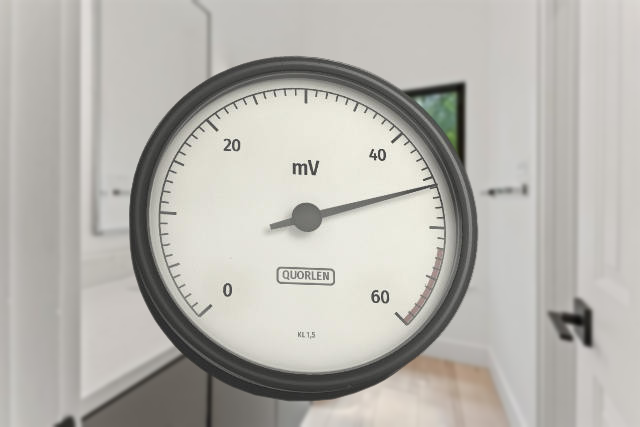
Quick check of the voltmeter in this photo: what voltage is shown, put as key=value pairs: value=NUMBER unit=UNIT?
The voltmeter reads value=46 unit=mV
